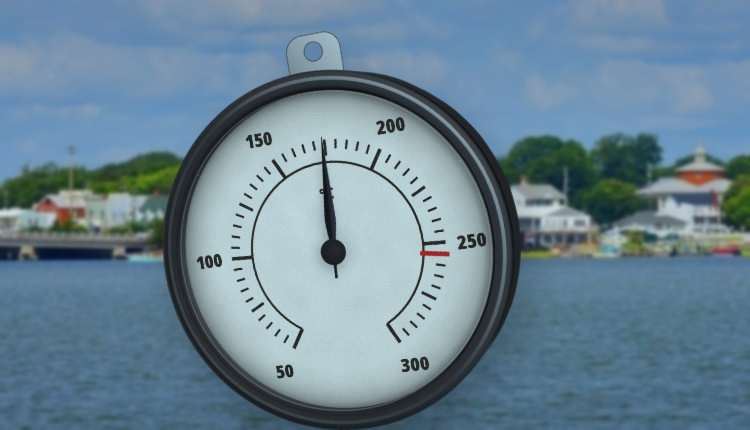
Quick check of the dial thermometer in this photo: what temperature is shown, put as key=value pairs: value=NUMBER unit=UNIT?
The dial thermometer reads value=175 unit=°C
